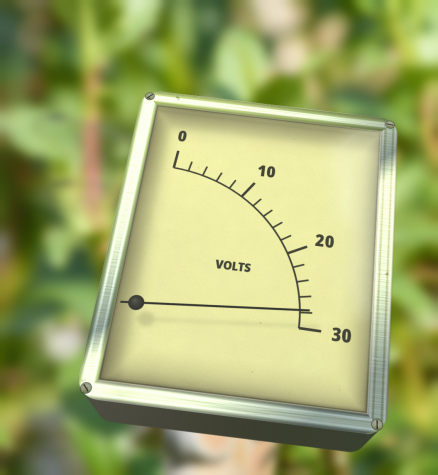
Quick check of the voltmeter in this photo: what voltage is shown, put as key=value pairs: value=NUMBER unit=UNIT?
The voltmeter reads value=28 unit=V
